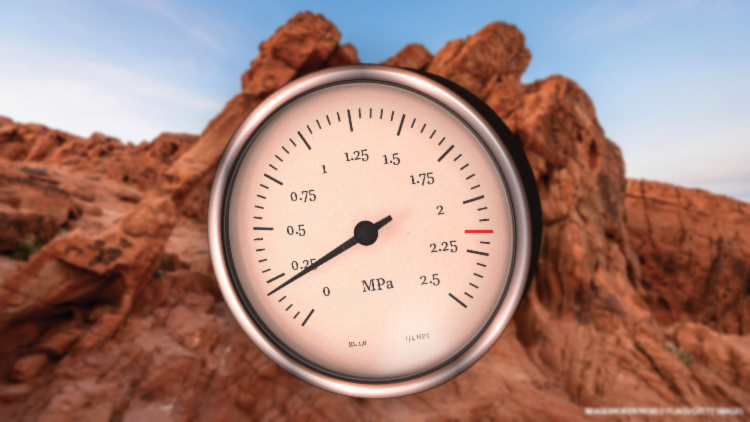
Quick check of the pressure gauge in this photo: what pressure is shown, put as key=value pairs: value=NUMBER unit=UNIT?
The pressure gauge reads value=0.2 unit=MPa
